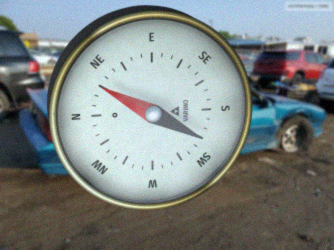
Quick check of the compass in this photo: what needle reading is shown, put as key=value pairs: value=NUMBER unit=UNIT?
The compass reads value=30 unit=°
